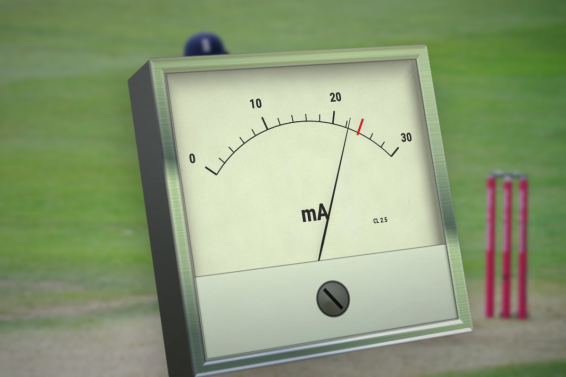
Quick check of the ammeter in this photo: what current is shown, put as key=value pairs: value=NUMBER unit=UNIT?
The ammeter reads value=22 unit=mA
